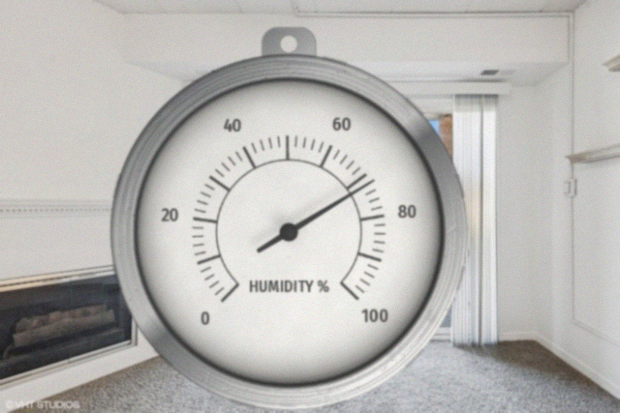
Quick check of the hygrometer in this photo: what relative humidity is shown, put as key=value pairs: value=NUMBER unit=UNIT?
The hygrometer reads value=72 unit=%
